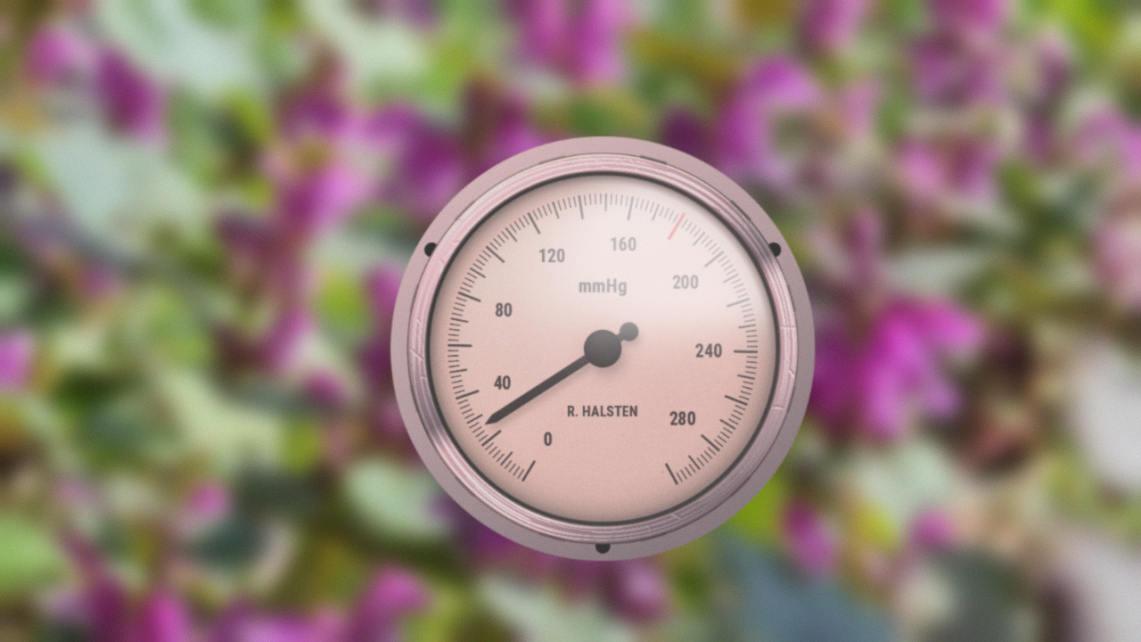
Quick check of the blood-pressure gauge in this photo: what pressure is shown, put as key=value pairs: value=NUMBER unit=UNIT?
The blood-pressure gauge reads value=26 unit=mmHg
